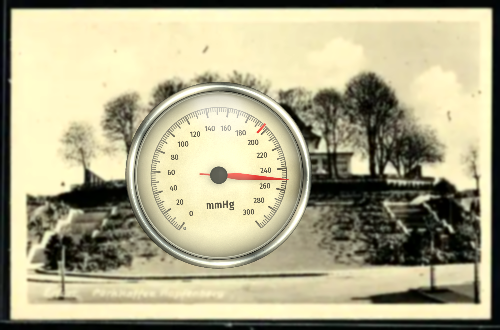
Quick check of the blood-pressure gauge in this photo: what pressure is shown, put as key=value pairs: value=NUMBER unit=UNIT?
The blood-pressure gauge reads value=250 unit=mmHg
